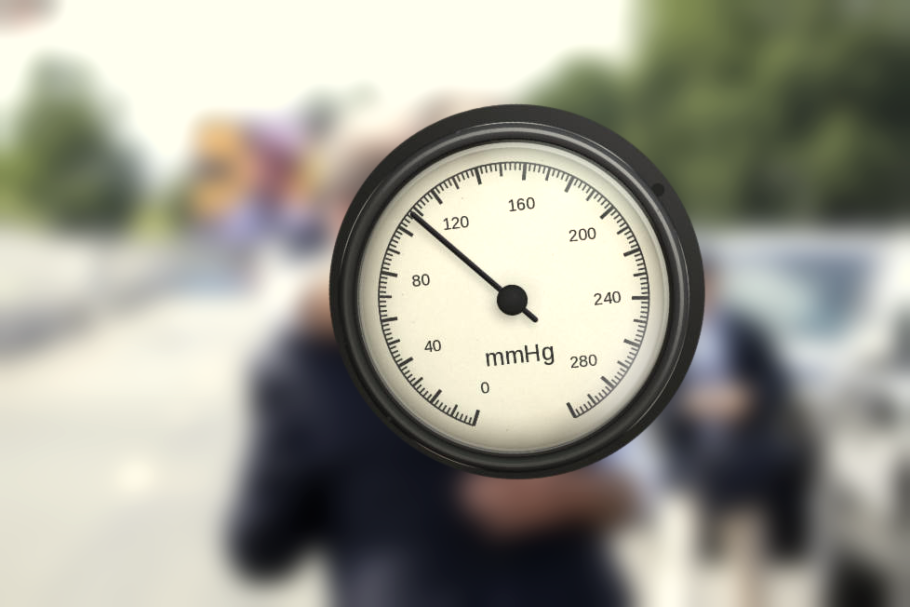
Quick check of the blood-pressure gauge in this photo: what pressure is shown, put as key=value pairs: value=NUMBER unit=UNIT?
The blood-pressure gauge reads value=108 unit=mmHg
